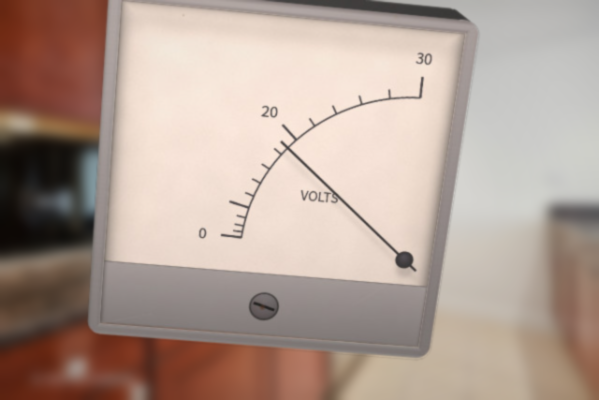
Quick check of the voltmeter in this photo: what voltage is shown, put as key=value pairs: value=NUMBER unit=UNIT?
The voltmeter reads value=19 unit=V
